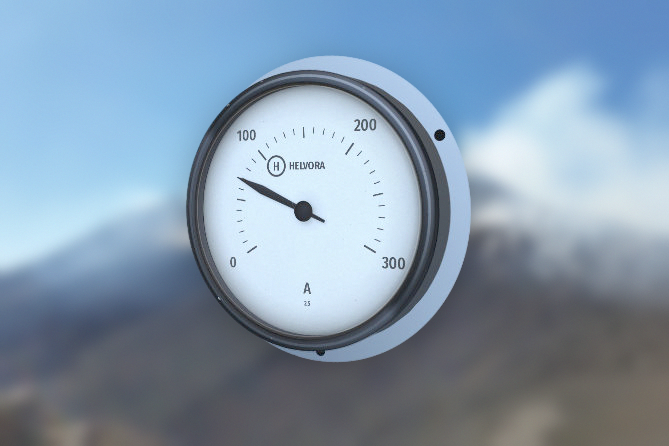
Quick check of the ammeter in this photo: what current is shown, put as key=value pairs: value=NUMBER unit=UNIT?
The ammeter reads value=70 unit=A
